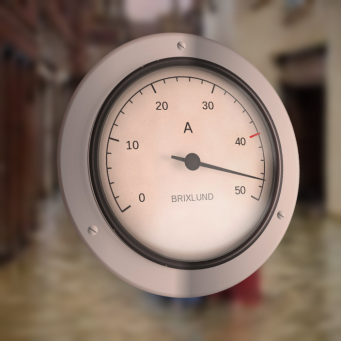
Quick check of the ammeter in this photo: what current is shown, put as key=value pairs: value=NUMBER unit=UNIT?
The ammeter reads value=47 unit=A
